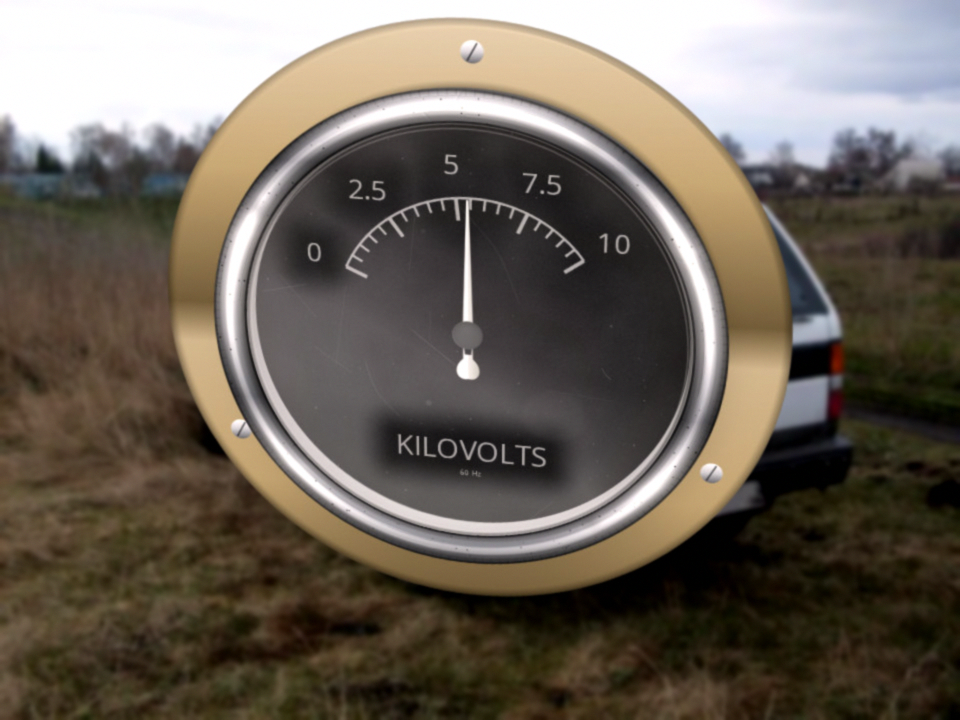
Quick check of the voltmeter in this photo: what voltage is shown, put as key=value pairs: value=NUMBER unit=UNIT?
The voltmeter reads value=5.5 unit=kV
